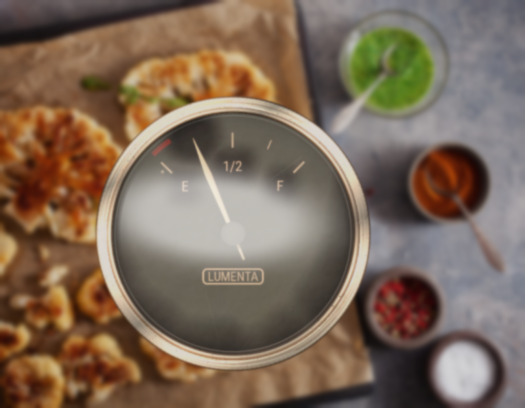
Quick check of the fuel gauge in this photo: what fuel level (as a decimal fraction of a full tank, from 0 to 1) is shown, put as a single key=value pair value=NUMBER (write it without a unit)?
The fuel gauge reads value=0.25
